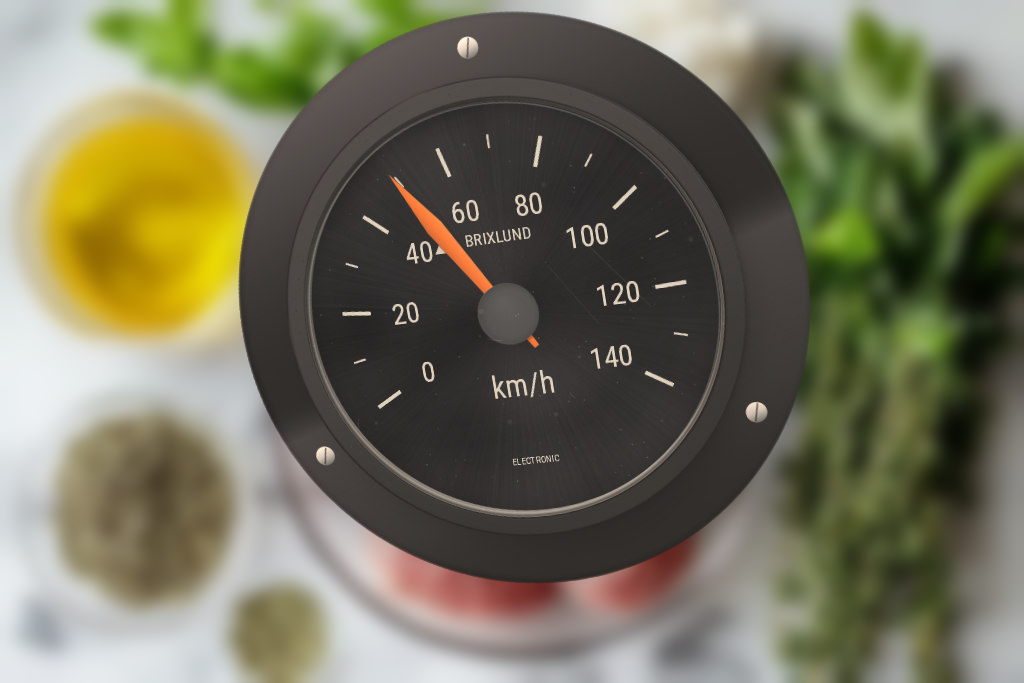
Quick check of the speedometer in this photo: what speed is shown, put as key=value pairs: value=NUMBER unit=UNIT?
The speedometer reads value=50 unit=km/h
